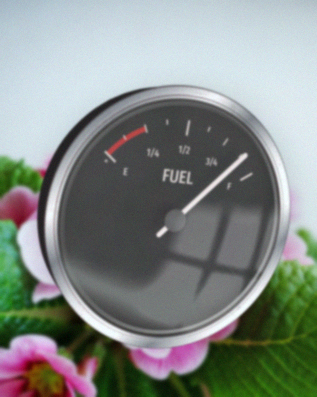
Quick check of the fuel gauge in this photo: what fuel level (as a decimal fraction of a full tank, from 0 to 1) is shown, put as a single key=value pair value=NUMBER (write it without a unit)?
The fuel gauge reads value=0.875
